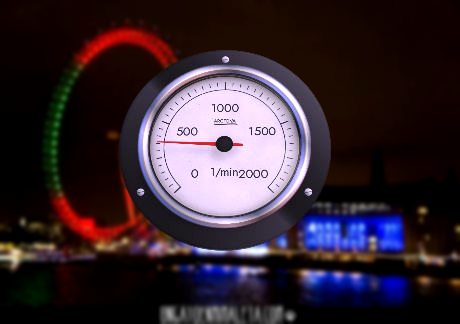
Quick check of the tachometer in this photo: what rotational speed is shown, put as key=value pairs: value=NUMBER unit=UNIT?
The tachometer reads value=350 unit=rpm
